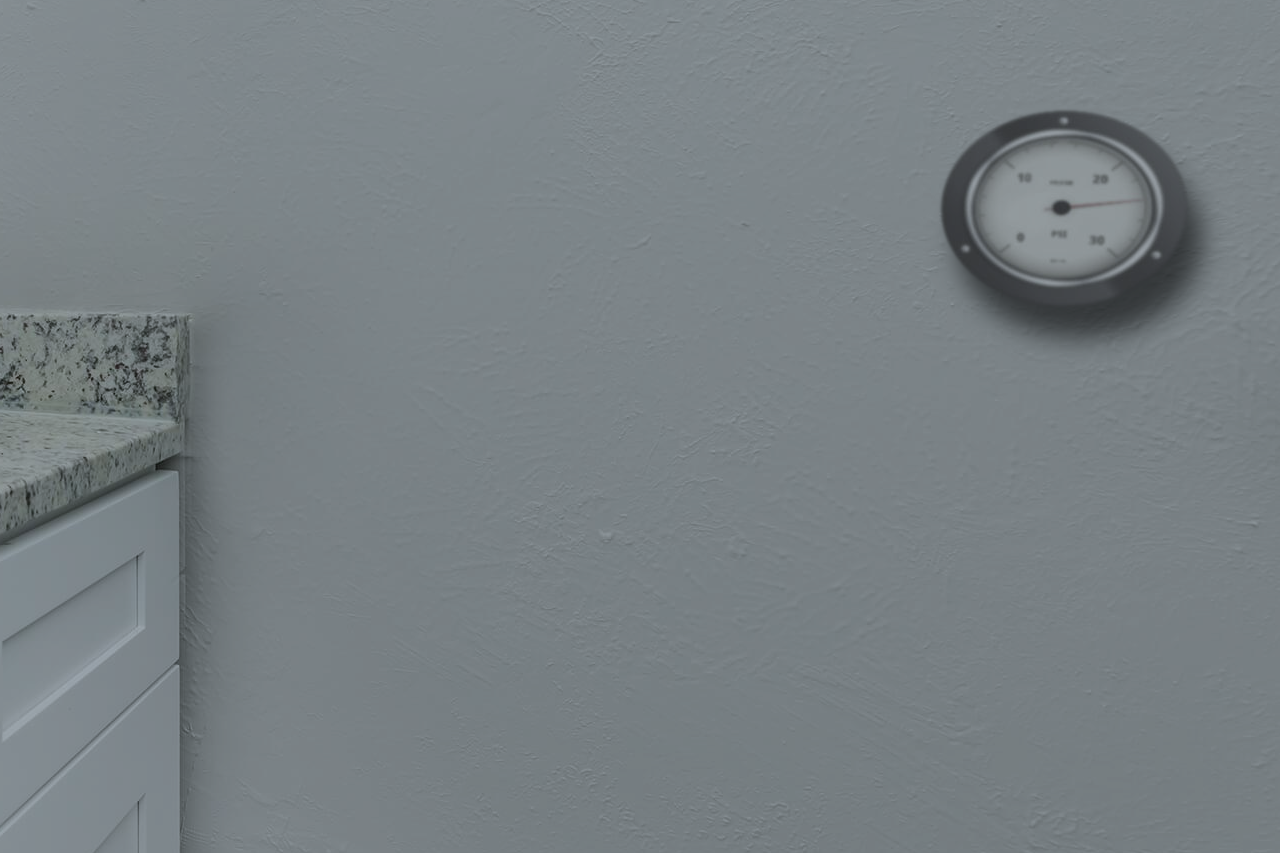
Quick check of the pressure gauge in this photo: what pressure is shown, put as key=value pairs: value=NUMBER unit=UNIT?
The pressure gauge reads value=24 unit=psi
